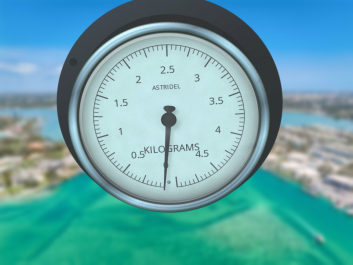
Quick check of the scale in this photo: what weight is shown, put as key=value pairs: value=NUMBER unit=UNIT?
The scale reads value=0 unit=kg
